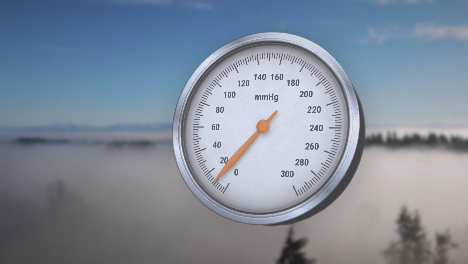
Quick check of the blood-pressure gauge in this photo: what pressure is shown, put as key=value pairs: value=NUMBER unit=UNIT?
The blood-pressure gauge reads value=10 unit=mmHg
